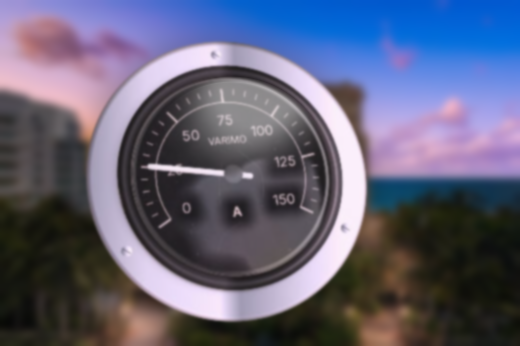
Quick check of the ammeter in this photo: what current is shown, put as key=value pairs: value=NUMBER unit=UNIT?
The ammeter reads value=25 unit=A
